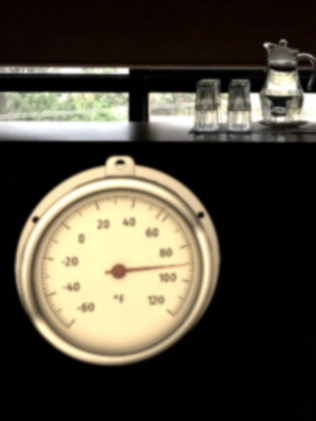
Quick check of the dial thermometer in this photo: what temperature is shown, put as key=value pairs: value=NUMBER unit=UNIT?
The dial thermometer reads value=90 unit=°F
